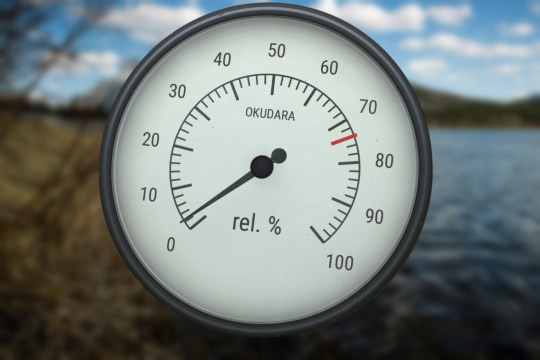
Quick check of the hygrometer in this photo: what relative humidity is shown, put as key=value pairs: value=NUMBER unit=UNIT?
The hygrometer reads value=2 unit=%
